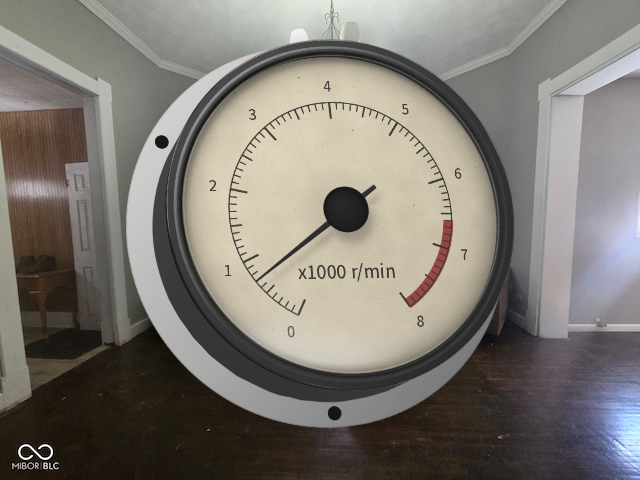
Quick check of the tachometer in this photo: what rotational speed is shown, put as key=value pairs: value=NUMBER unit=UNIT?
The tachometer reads value=700 unit=rpm
